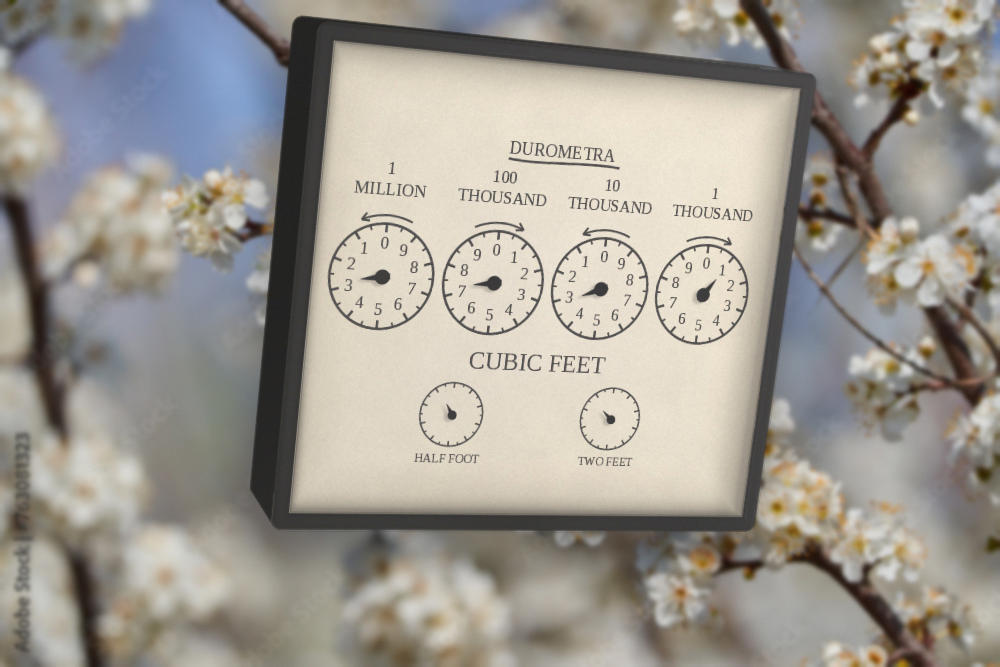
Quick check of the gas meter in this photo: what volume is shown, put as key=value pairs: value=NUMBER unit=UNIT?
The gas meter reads value=273100 unit=ft³
